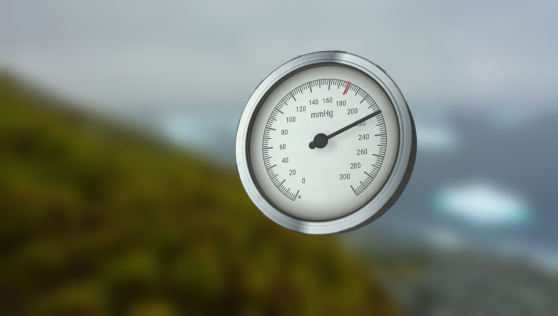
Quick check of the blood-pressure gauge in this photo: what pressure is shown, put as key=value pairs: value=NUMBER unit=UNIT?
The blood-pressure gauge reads value=220 unit=mmHg
